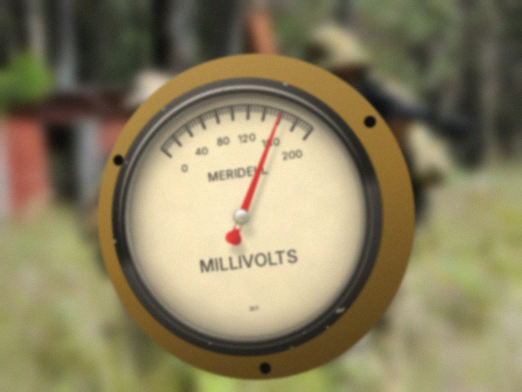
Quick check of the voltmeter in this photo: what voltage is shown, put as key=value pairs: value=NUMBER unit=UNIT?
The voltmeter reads value=160 unit=mV
